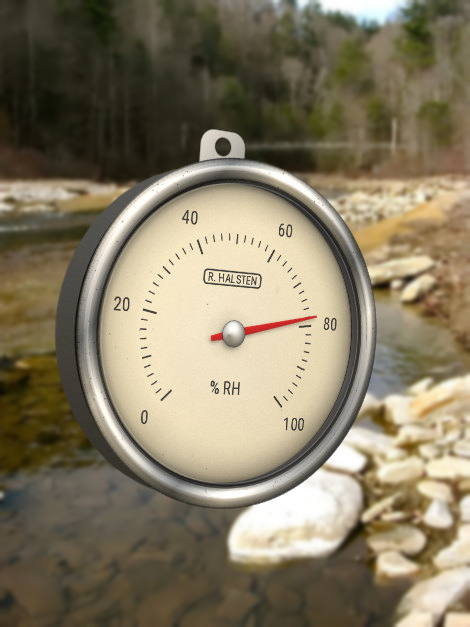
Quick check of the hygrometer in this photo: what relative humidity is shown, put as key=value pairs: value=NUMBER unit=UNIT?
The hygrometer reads value=78 unit=%
